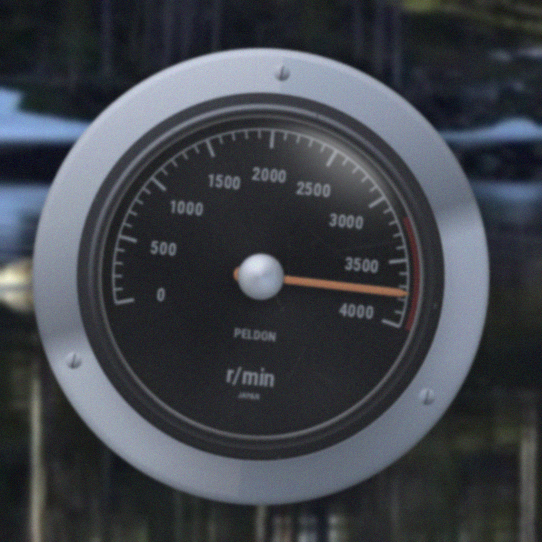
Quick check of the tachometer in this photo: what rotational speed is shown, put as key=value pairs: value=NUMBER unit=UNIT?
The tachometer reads value=3750 unit=rpm
